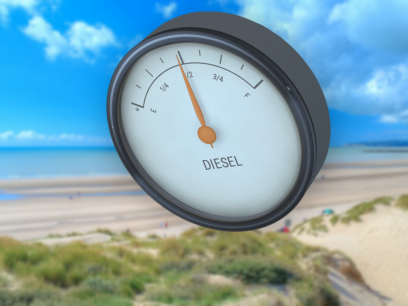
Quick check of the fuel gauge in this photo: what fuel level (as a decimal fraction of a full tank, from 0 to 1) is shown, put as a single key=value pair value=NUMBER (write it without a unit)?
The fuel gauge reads value=0.5
